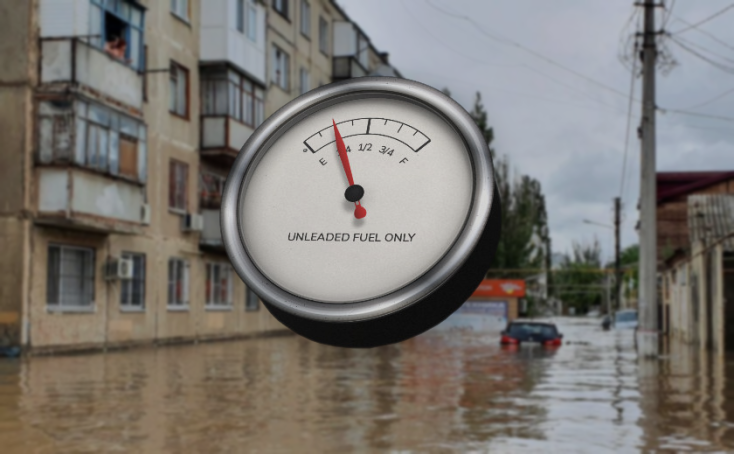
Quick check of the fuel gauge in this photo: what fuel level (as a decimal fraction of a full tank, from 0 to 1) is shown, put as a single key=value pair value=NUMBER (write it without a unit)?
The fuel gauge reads value=0.25
